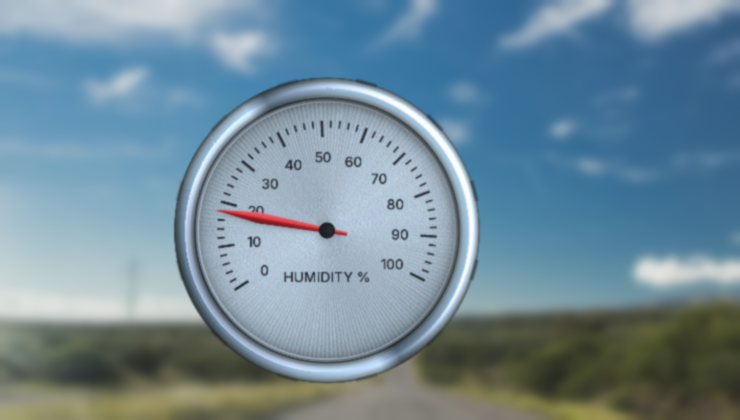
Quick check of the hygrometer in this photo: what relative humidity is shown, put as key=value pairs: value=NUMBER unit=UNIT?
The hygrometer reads value=18 unit=%
